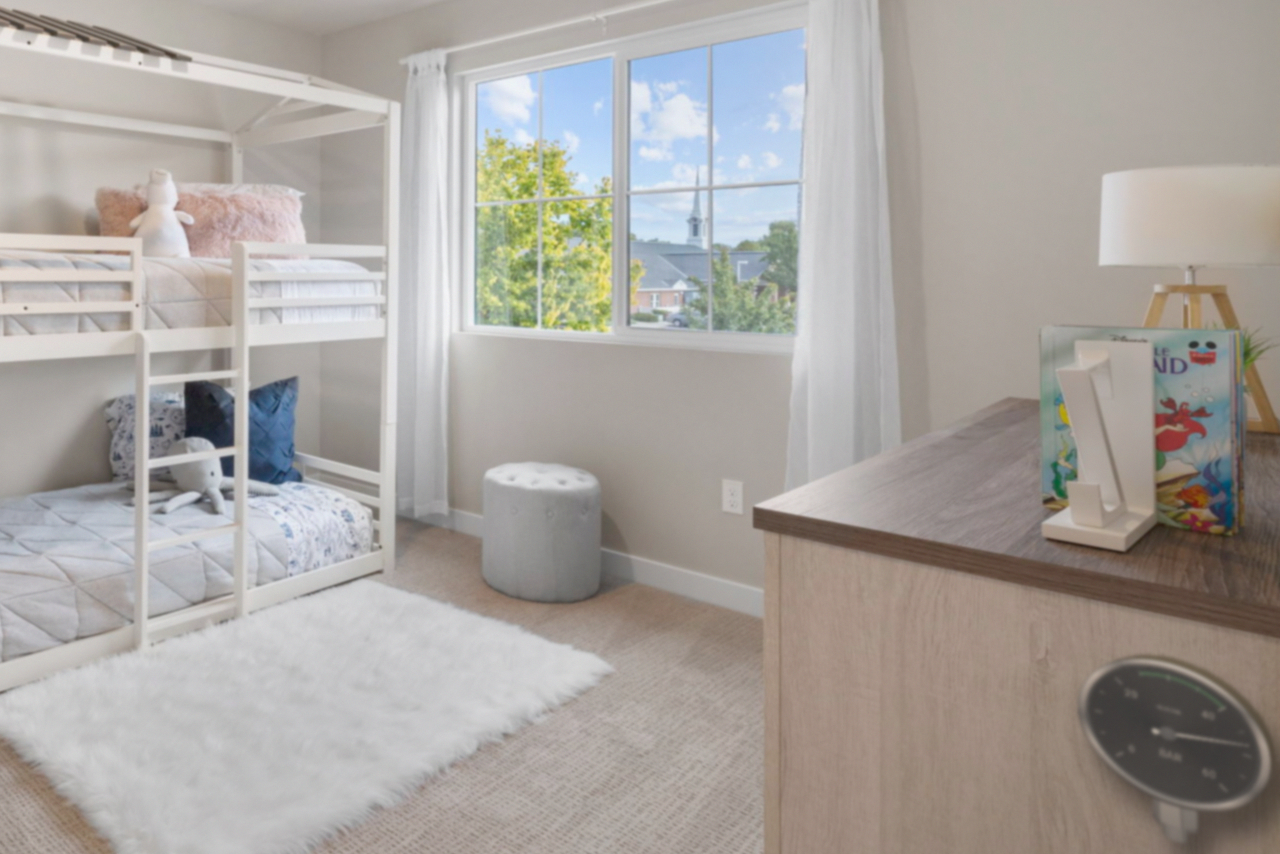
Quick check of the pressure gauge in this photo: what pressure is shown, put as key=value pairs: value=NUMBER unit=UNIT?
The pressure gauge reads value=47.5 unit=bar
